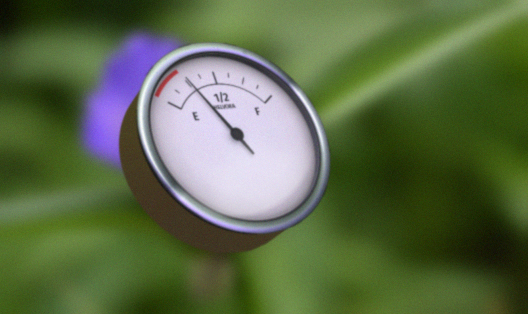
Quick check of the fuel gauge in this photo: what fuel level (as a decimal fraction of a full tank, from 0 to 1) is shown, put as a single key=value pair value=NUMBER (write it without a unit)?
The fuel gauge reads value=0.25
